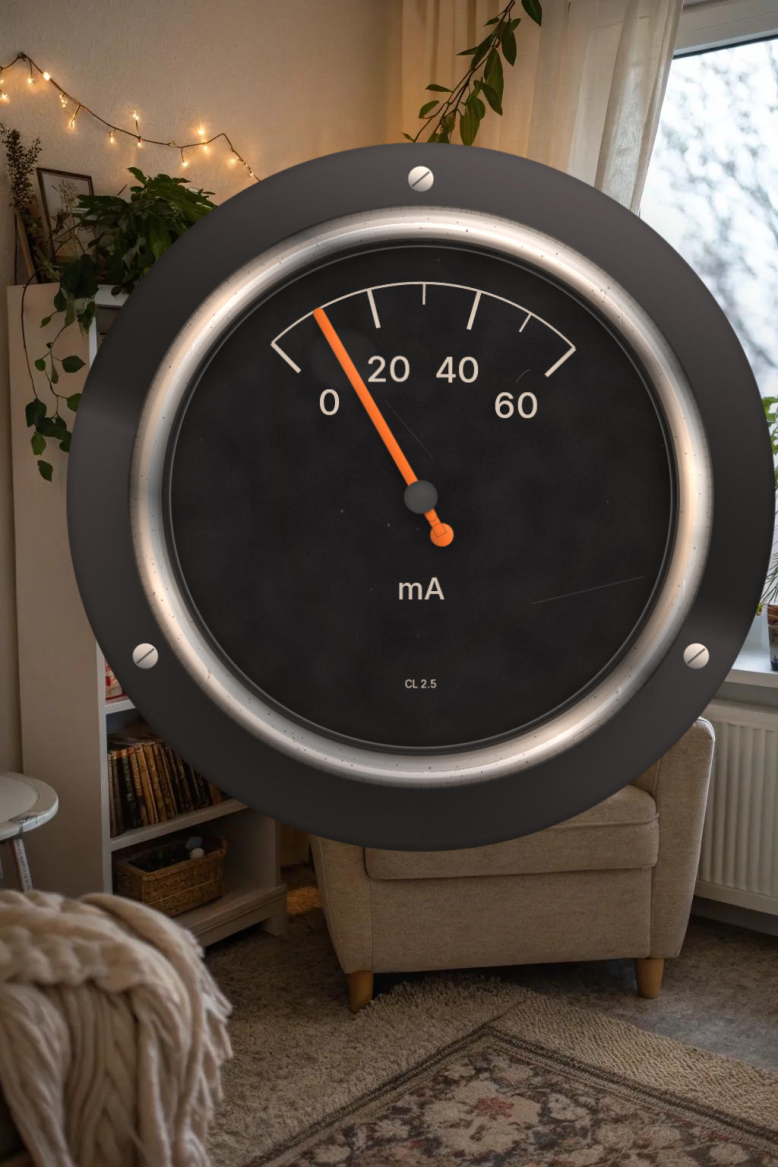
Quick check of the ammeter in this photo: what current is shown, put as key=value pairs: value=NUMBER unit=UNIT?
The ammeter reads value=10 unit=mA
